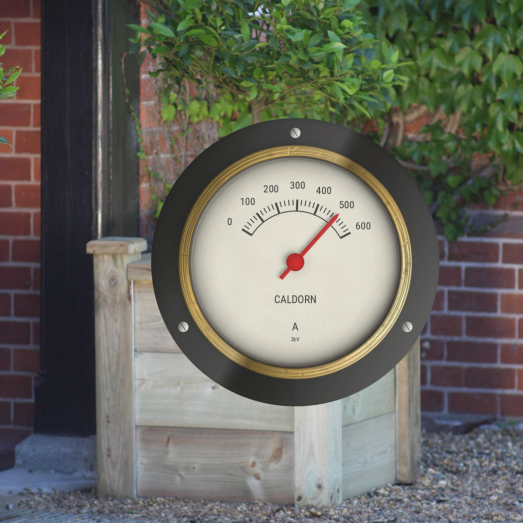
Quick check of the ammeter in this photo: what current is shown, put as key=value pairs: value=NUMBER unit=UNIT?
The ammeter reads value=500 unit=A
